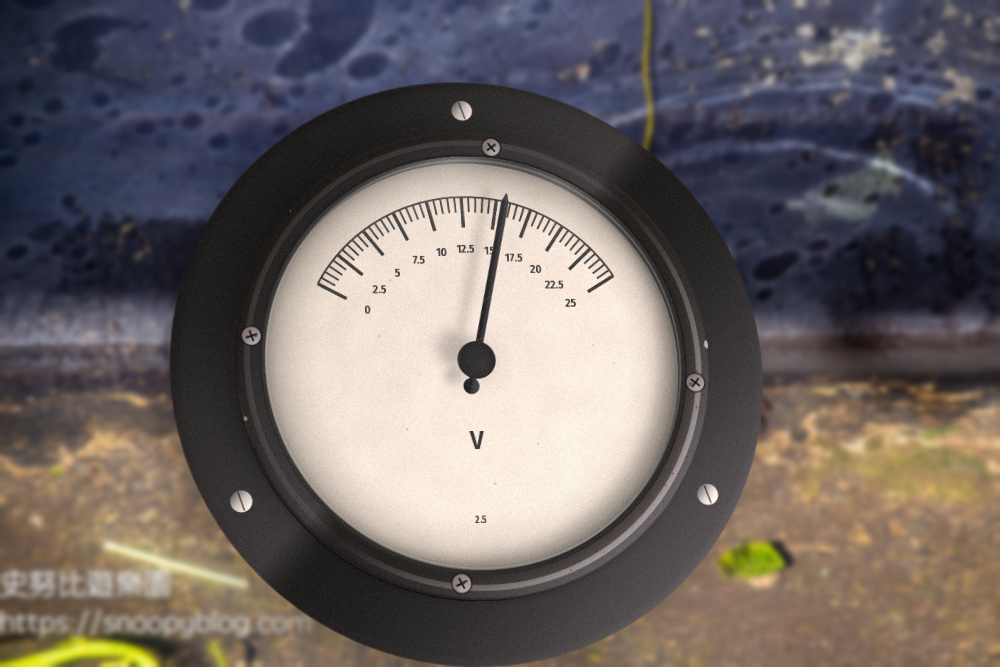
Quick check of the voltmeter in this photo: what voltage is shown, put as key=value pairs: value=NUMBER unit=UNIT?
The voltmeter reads value=15.5 unit=V
